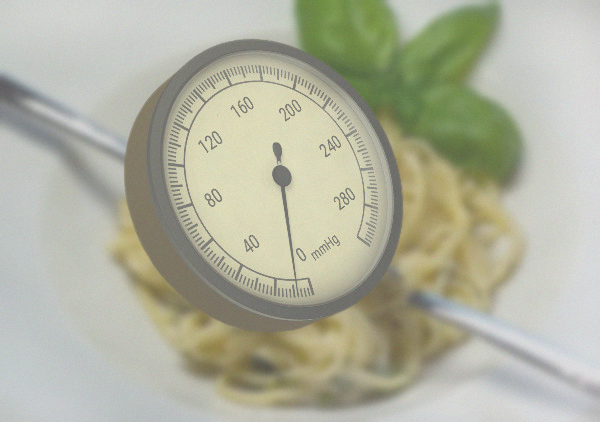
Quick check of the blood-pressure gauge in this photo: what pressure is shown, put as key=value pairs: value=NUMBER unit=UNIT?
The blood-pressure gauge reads value=10 unit=mmHg
